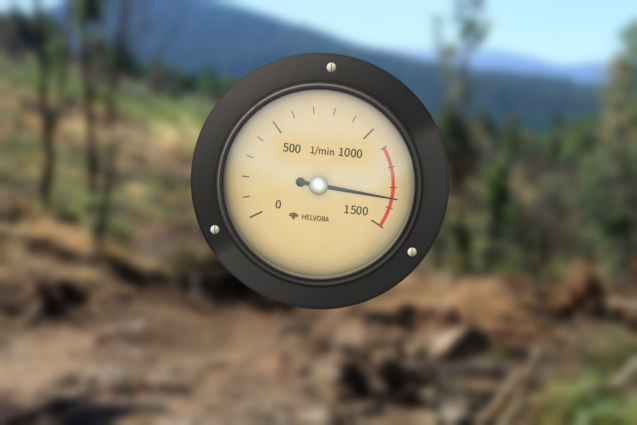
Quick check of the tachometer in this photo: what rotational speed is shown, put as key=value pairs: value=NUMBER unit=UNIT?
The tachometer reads value=1350 unit=rpm
